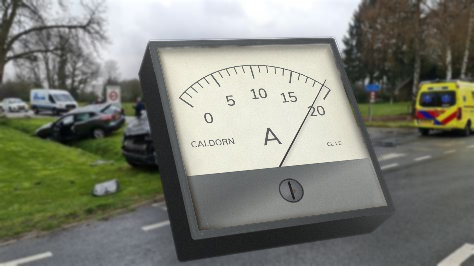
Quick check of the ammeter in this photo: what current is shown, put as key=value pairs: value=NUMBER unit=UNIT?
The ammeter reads value=19 unit=A
